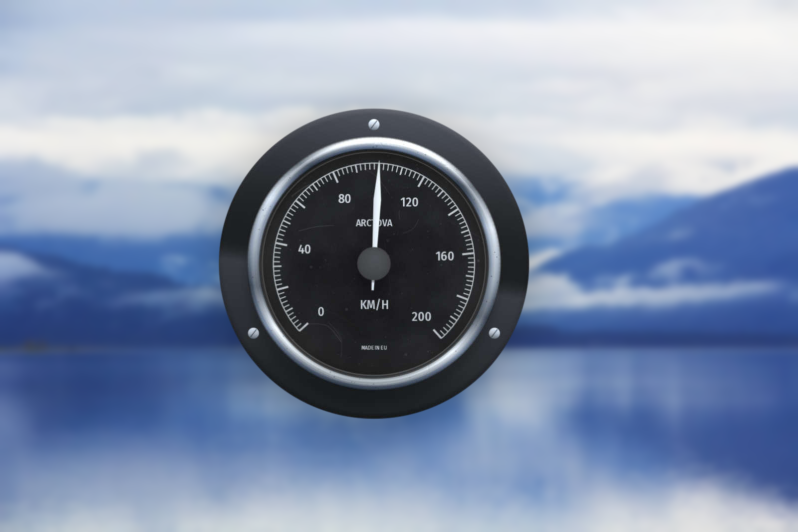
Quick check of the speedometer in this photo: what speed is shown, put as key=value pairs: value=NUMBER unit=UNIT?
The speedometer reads value=100 unit=km/h
